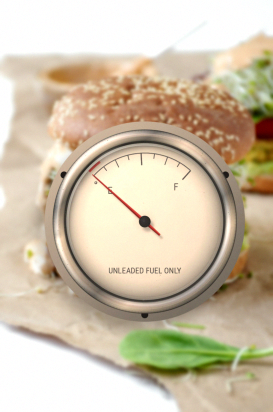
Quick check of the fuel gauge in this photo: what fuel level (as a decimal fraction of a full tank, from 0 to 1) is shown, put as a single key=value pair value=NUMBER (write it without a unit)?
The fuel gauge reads value=0
